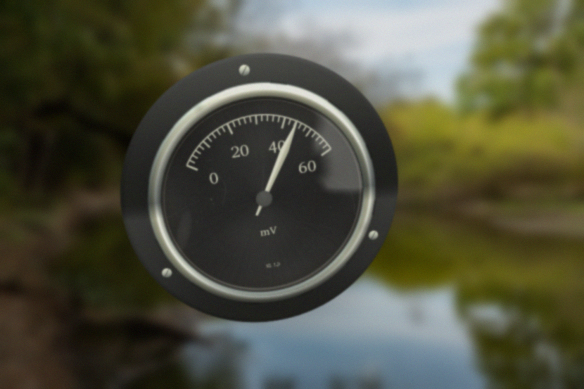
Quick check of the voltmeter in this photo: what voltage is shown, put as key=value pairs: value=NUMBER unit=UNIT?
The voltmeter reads value=44 unit=mV
